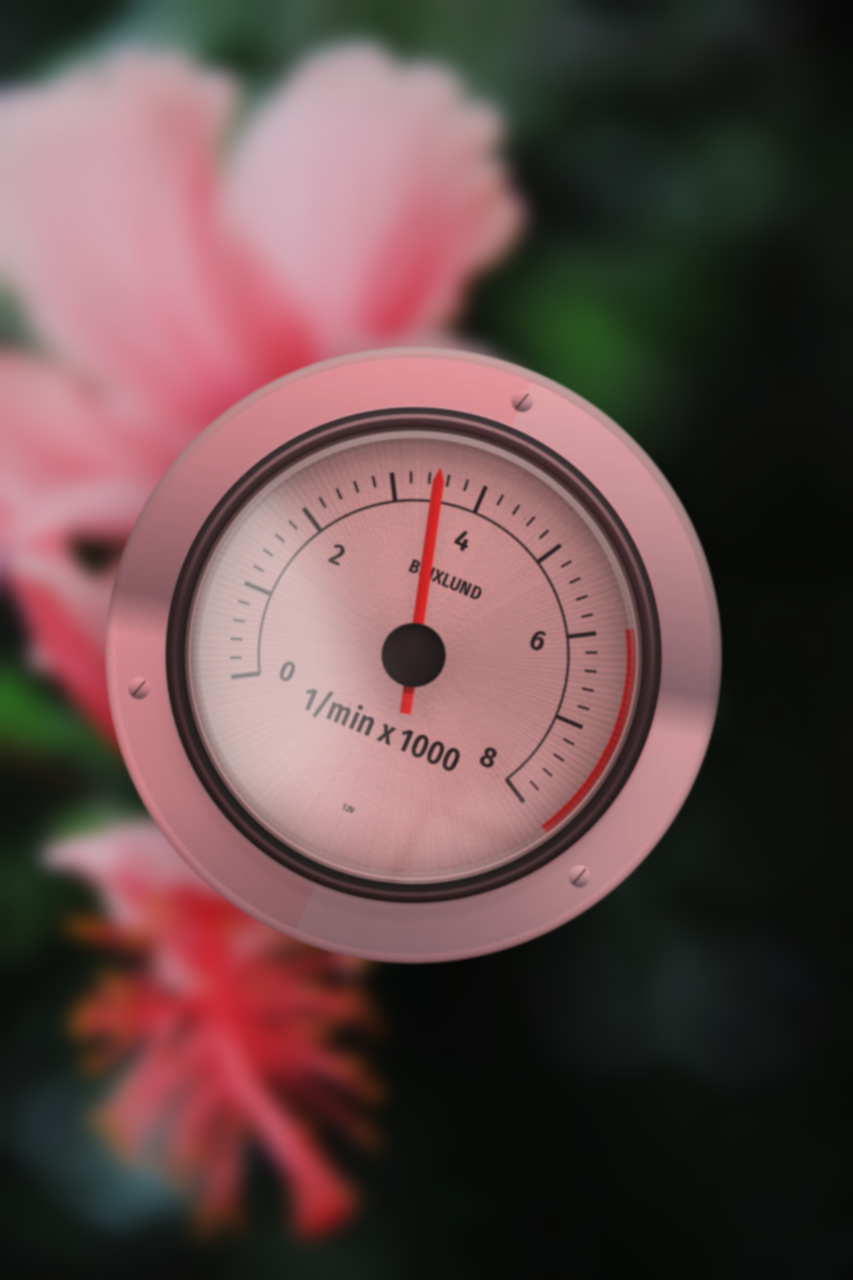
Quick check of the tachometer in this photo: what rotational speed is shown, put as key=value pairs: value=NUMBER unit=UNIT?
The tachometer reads value=3500 unit=rpm
